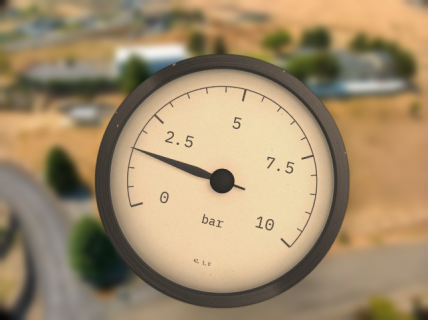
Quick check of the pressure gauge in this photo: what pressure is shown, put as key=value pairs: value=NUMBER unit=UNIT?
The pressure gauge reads value=1.5 unit=bar
